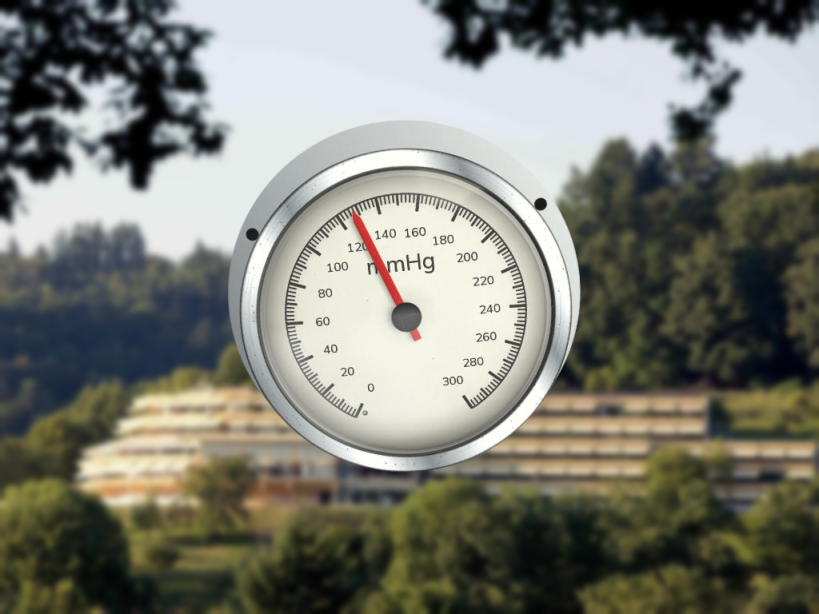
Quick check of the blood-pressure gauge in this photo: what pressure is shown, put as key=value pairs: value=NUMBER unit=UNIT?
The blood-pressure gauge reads value=128 unit=mmHg
